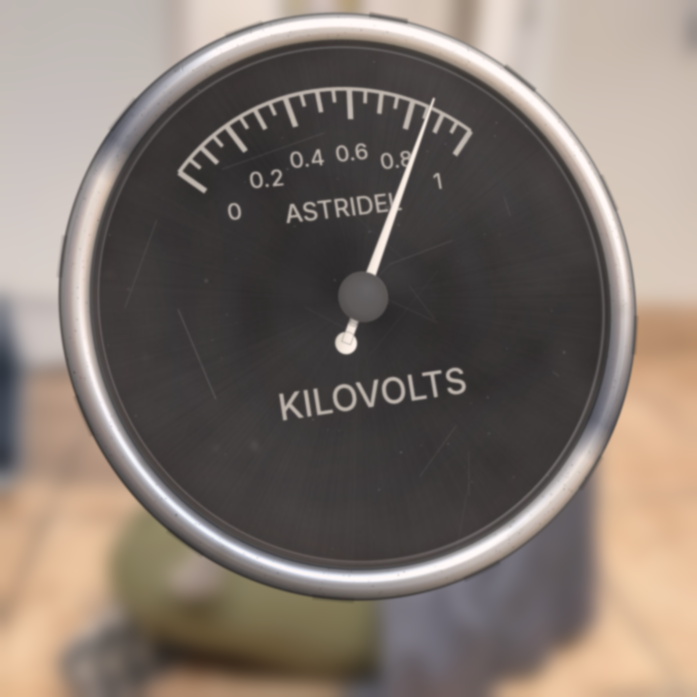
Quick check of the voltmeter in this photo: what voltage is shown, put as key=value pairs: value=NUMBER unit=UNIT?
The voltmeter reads value=0.85 unit=kV
